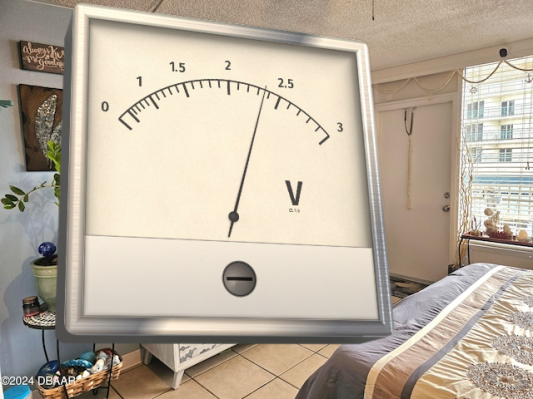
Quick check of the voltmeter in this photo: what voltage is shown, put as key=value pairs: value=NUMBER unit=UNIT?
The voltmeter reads value=2.35 unit=V
